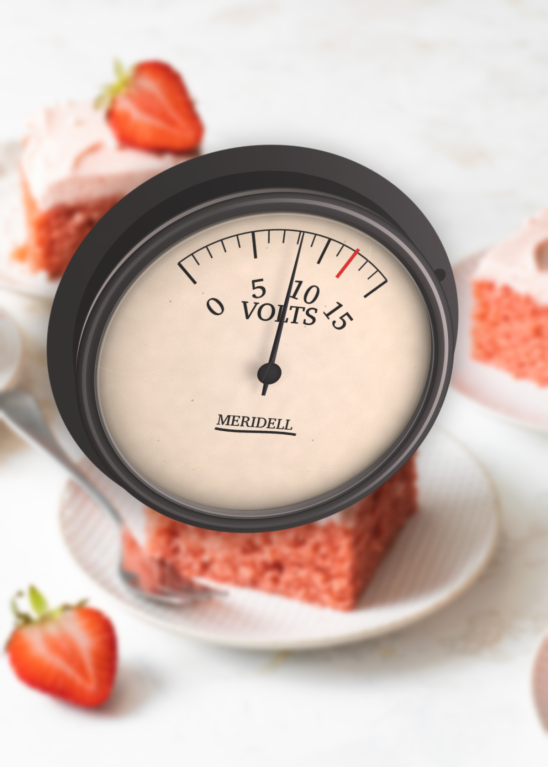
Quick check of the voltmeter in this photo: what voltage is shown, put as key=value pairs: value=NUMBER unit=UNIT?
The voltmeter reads value=8 unit=V
